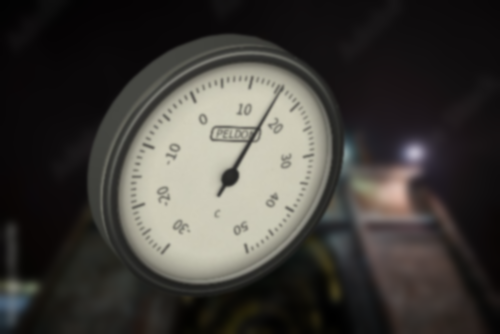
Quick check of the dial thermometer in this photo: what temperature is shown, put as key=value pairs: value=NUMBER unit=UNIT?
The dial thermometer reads value=15 unit=°C
